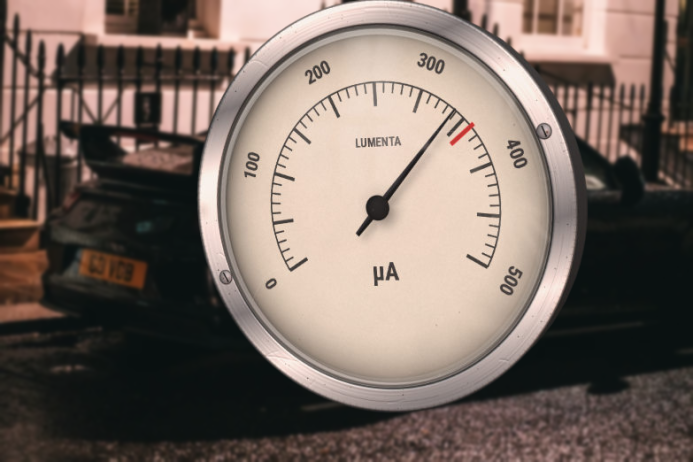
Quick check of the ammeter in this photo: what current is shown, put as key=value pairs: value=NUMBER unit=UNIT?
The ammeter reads value=340 unit=µA
